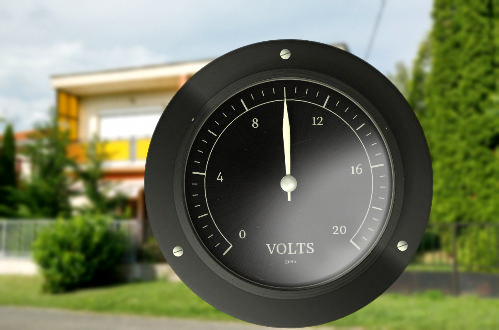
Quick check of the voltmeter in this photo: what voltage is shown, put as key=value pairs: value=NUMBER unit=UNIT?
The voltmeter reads value=10 unit=V
